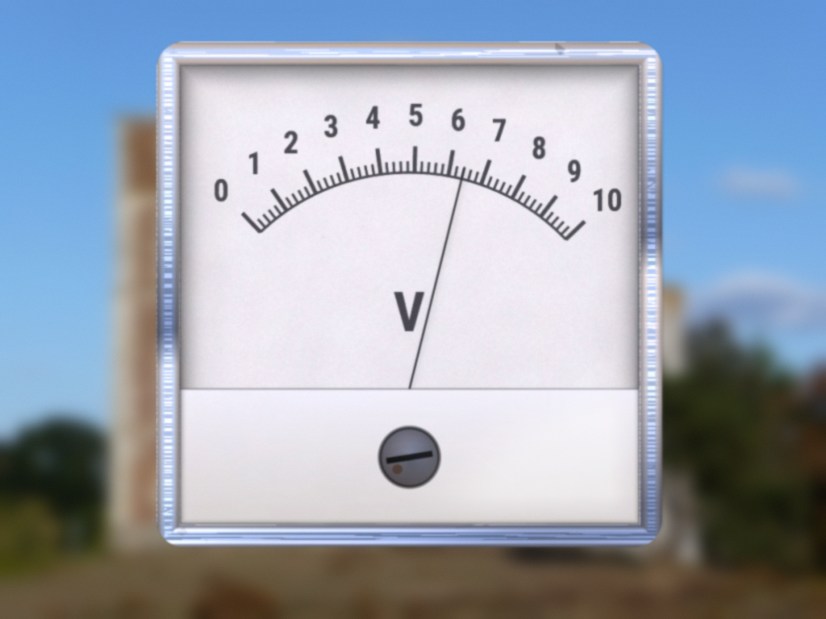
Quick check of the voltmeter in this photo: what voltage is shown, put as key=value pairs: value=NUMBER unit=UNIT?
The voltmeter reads value=6.4 unit=V
